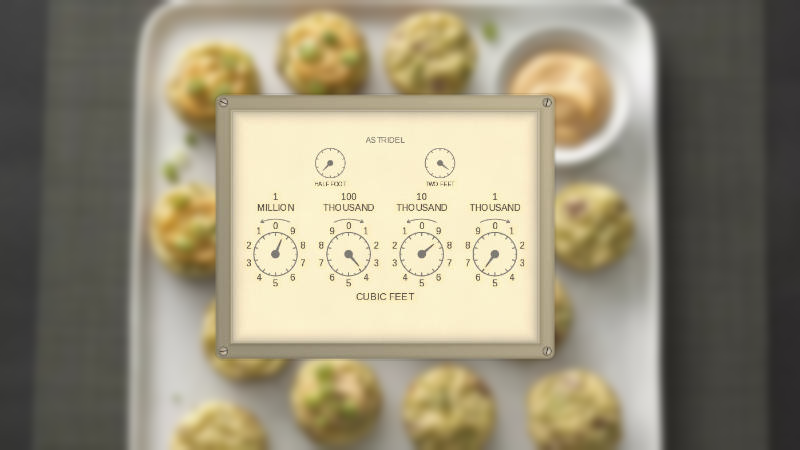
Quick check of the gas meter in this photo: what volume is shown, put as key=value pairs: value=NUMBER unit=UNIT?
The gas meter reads value=938600 unit=ft³
